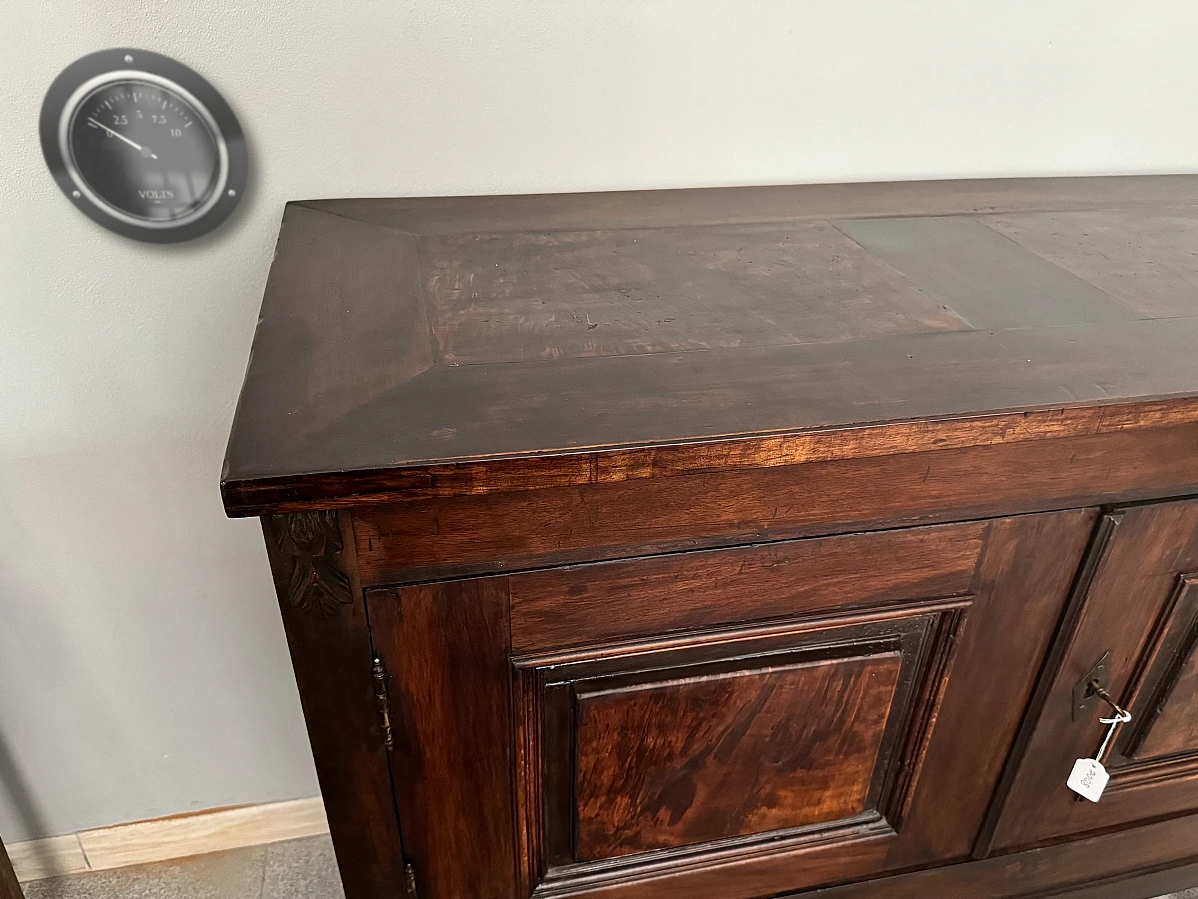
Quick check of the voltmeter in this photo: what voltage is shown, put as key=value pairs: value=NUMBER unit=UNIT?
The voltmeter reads value=0.5 unit=V
